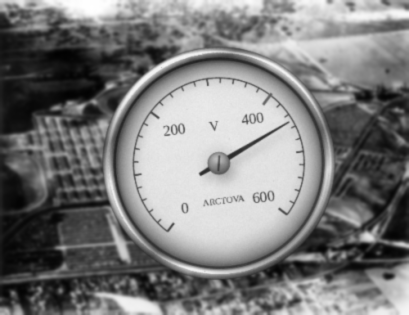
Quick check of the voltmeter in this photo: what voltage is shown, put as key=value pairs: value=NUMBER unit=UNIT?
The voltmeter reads value=450 unit=V
